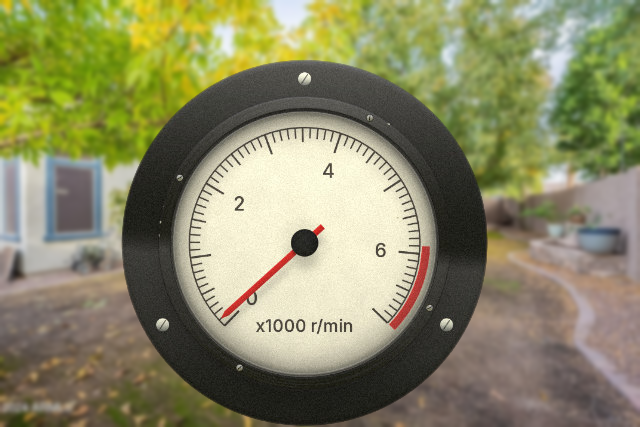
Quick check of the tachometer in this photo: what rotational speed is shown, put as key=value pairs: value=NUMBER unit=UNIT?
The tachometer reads value=100 unit=rpm
